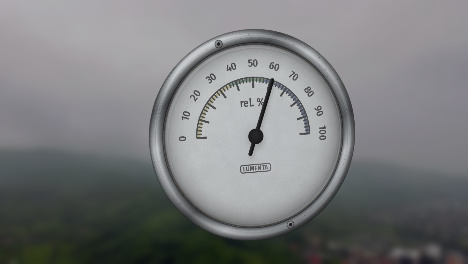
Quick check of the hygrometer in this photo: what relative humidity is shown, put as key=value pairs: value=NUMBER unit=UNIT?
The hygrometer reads value=60 unit=%
